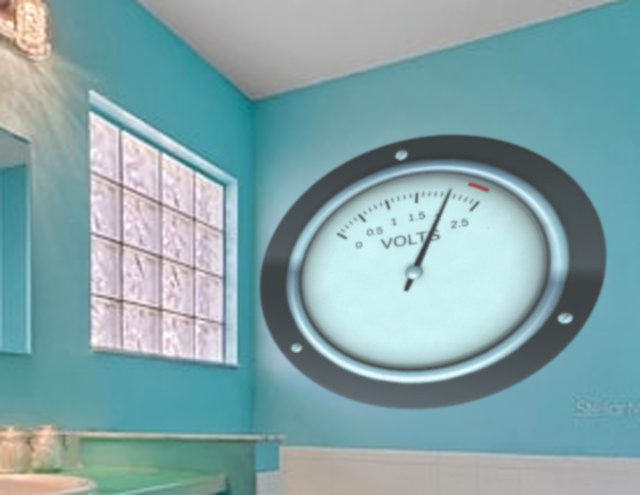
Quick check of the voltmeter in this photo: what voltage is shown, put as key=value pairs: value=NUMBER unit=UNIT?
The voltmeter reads value=2 unit=V
